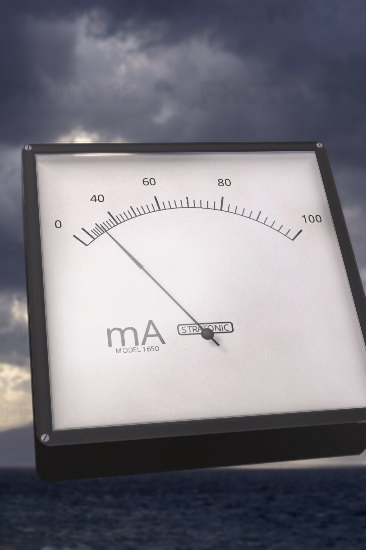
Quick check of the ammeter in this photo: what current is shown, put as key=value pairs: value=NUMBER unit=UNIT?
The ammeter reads value=30 unit=mA
